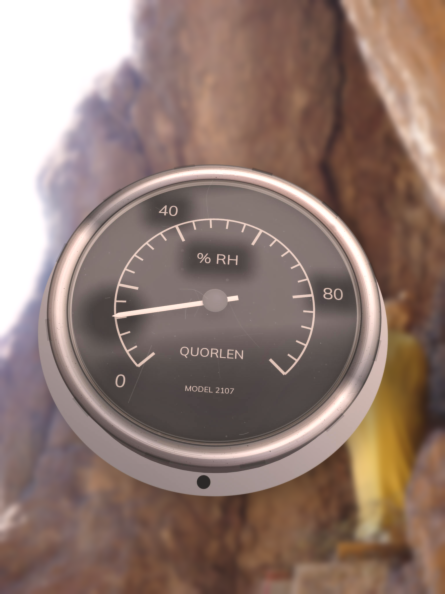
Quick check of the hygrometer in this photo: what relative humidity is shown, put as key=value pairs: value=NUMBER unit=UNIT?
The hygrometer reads value=12 unit=%
